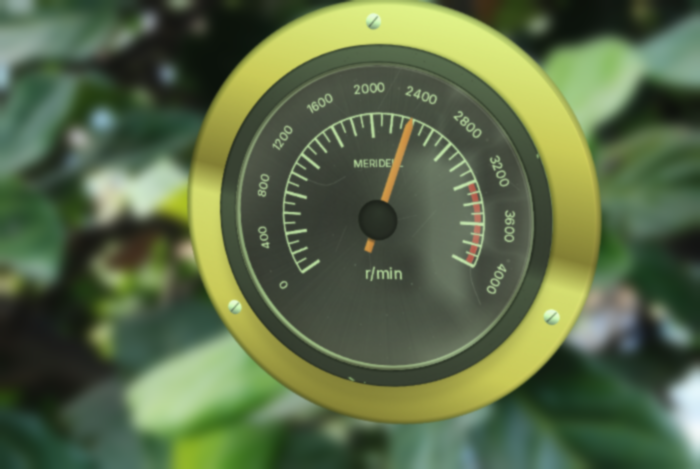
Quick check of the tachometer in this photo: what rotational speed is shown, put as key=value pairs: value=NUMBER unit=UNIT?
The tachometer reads value=2400 unit=rpm
